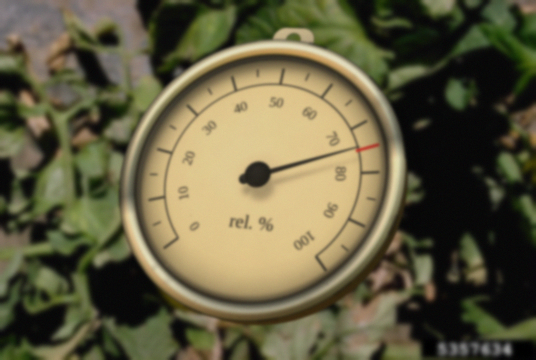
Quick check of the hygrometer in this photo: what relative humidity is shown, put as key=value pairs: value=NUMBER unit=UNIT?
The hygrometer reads value=75 unit=%
